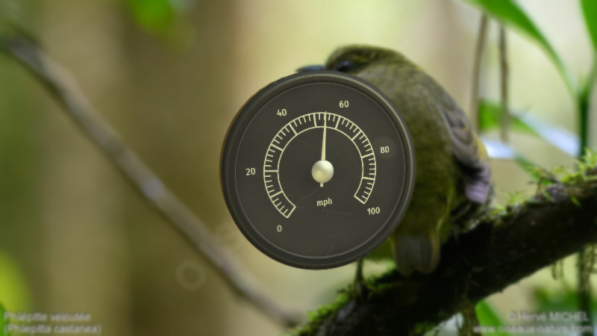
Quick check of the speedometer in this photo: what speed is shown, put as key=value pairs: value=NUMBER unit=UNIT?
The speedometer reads value=54 unit=mph
